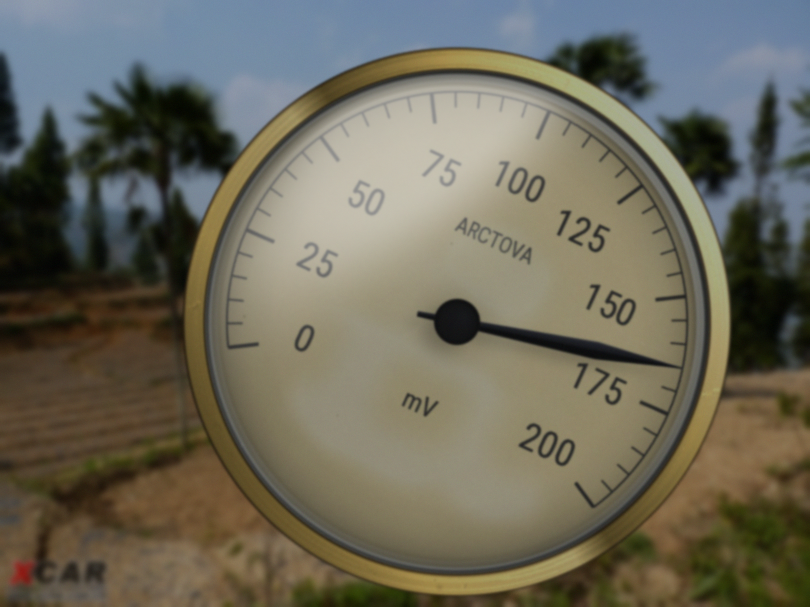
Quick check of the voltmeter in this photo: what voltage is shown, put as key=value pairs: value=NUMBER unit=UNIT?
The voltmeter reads value=165 unit=mV
